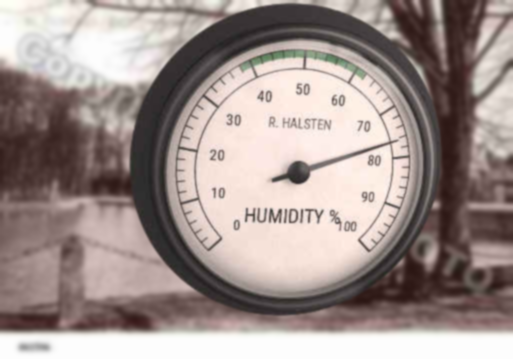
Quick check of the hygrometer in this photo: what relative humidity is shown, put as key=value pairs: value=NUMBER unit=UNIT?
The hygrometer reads value=76 unit=%
